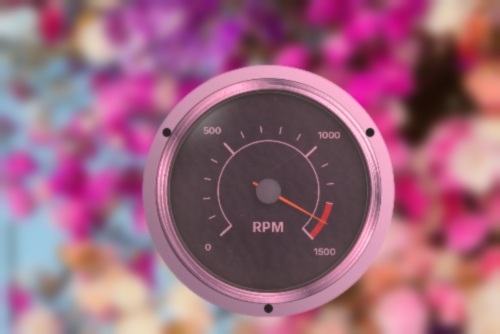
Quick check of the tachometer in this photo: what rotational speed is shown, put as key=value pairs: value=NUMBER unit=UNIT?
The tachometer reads value=1400 unit=rpm
